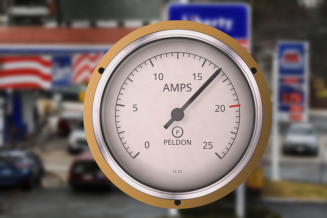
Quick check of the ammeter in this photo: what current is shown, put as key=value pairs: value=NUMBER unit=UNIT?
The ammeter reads value=16.5 unit=A
